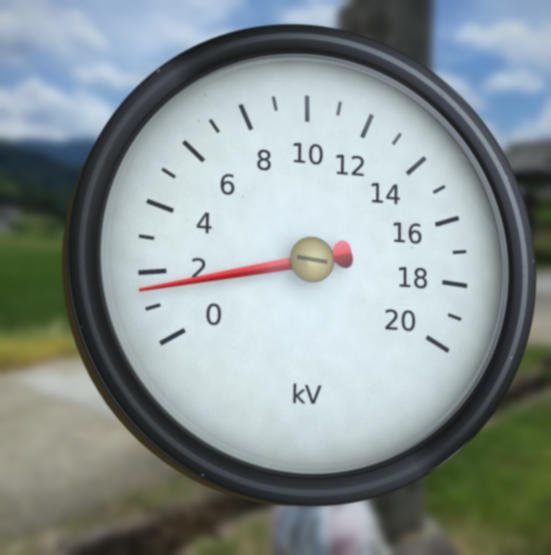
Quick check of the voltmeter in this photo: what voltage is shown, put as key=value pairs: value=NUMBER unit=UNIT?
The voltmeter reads value=1.5 unit=kV
